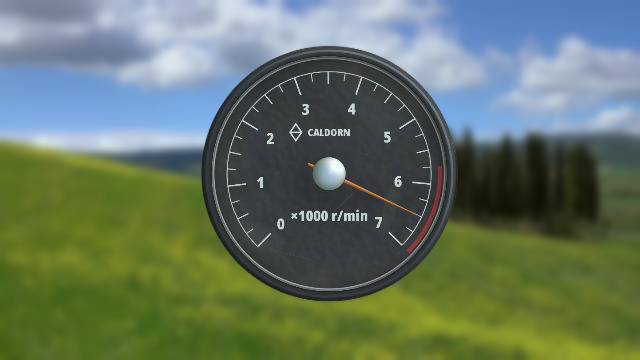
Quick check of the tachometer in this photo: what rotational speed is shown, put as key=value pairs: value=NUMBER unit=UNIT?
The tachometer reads value=6500 unit=rpm
